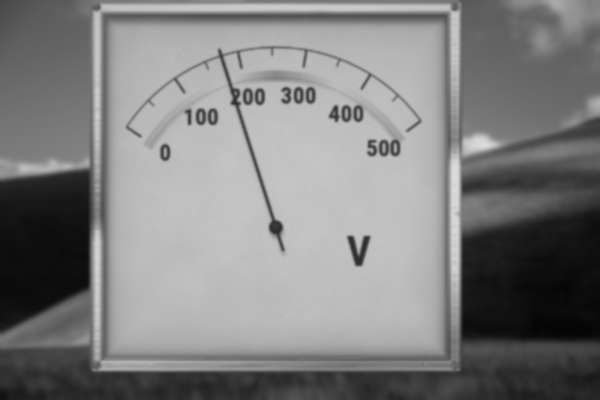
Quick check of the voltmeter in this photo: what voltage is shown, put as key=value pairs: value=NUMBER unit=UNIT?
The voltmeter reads value=175 unit=V
